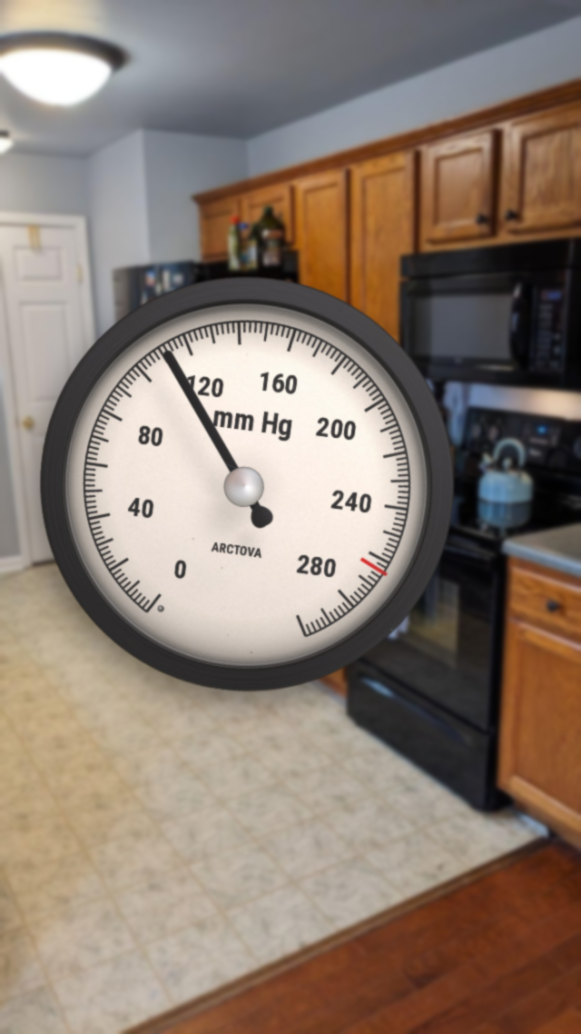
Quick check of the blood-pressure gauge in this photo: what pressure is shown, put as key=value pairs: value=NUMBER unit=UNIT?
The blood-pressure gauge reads value=112 unit=mmHg
